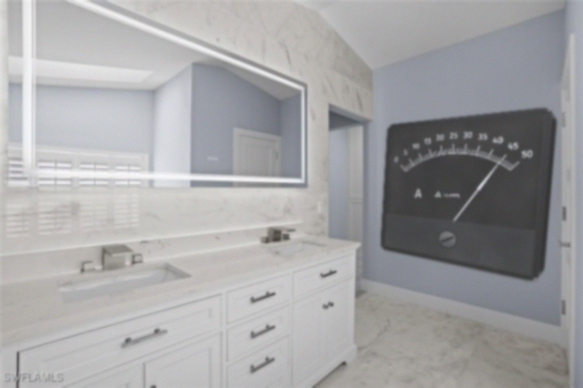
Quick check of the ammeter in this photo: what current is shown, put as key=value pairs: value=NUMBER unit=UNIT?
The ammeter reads value=45 unit=A
